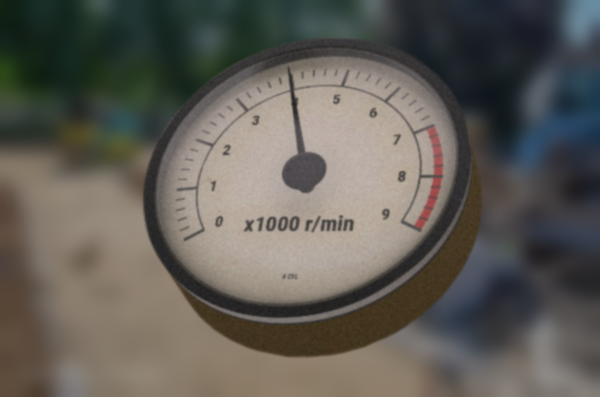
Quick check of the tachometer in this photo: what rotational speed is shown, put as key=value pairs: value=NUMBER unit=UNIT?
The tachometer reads value=4000 unit=rpm
